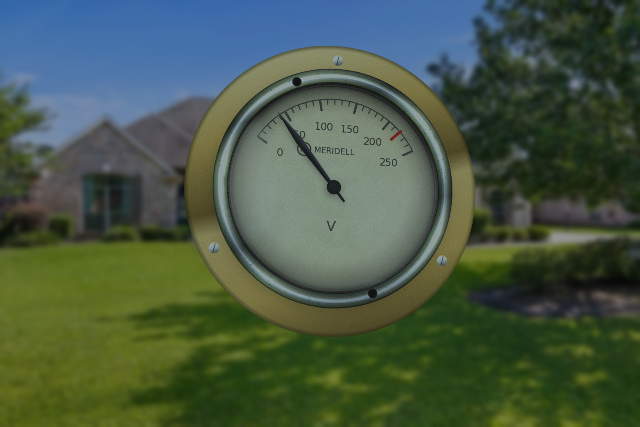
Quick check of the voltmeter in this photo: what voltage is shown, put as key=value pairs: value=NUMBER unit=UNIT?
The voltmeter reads value=40 unit=V
